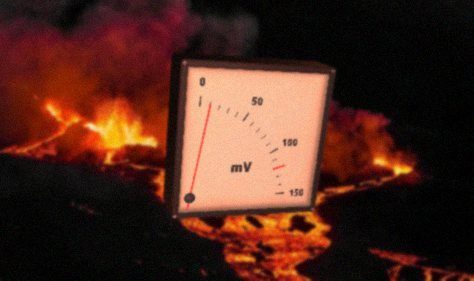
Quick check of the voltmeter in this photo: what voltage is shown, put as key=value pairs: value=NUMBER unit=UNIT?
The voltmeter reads value=10 unit=mV
